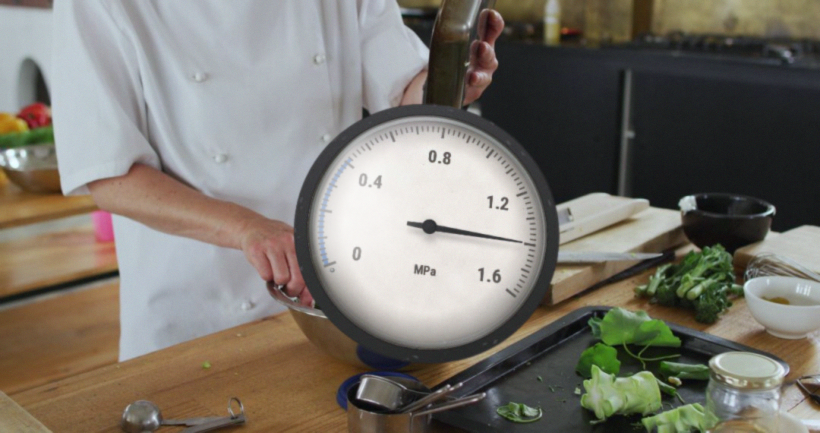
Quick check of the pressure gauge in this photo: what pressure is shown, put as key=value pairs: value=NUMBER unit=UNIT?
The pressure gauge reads value=1.4 unit=MPa
